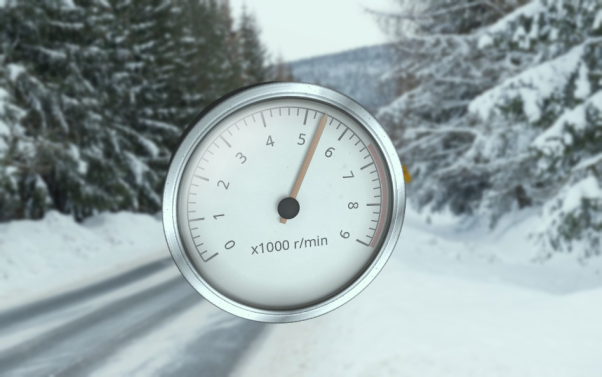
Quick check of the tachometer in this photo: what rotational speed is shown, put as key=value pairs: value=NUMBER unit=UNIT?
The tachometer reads value=5400 unit=rpm
